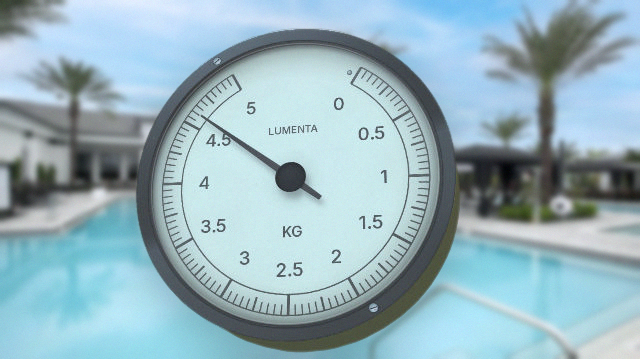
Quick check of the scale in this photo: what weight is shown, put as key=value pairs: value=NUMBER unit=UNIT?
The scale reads value=4.6 unit=kg
